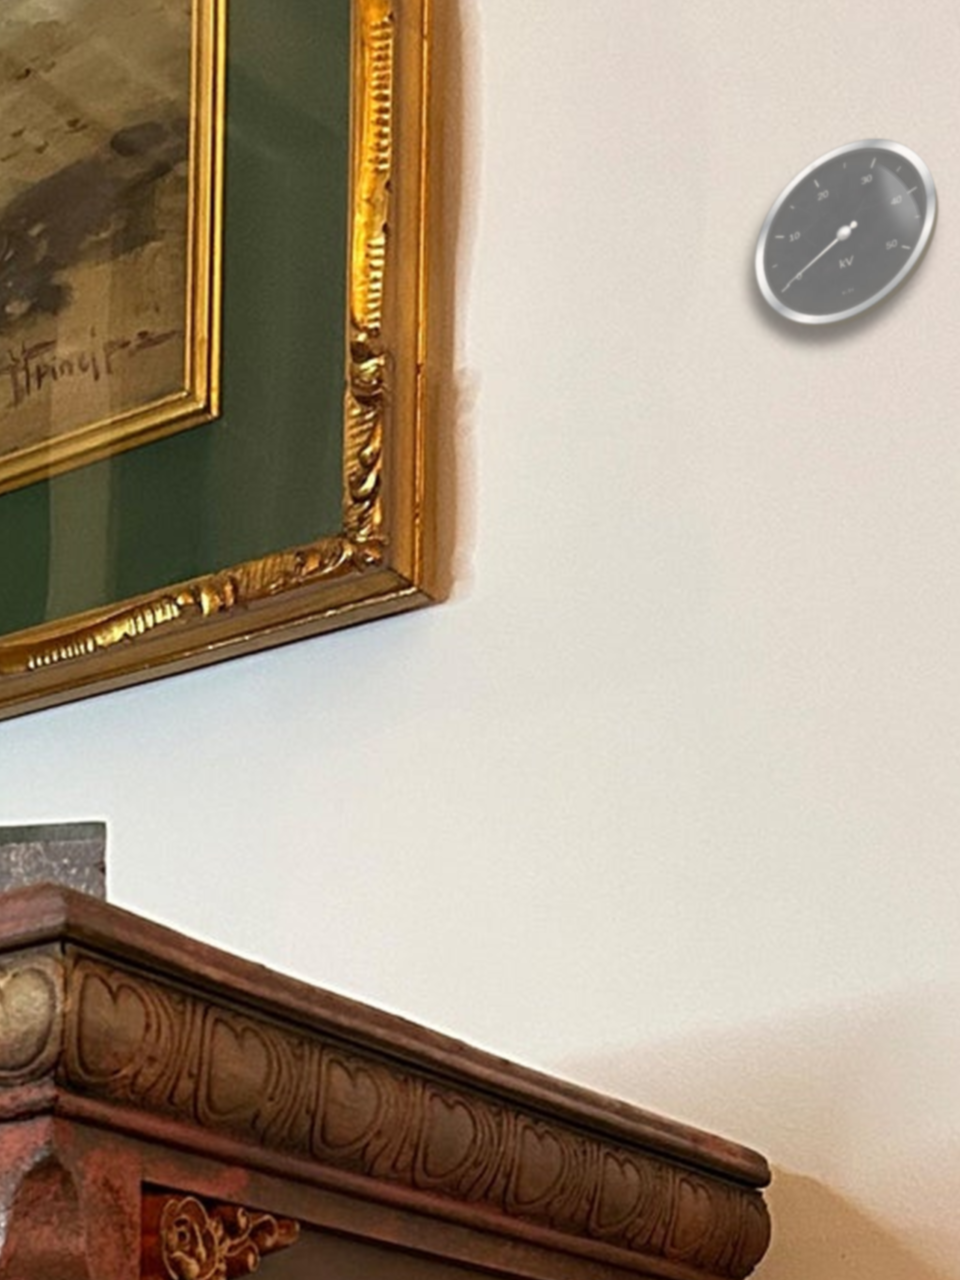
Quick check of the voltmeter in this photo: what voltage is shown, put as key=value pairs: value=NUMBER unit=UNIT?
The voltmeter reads value=0 unit=kV
